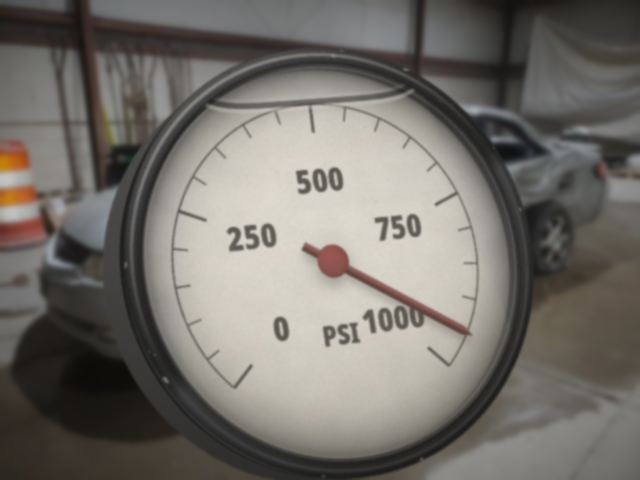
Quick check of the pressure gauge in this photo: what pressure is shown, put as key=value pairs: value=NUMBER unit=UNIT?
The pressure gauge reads value=950 unit=psi
